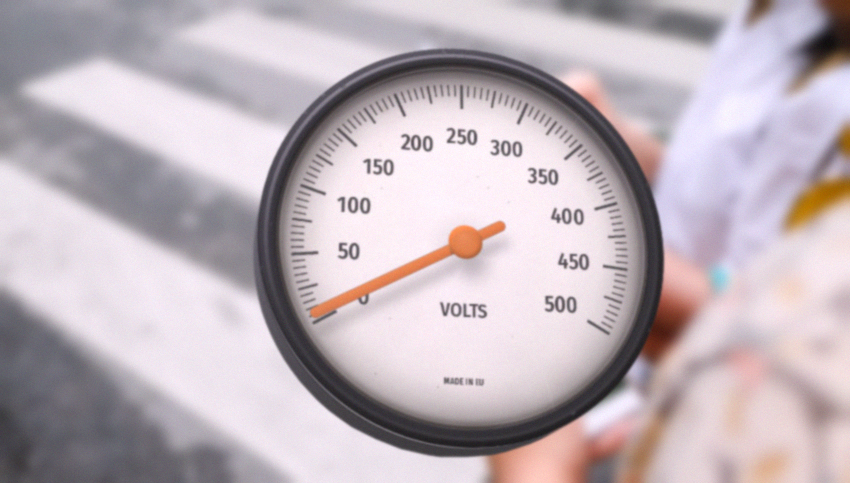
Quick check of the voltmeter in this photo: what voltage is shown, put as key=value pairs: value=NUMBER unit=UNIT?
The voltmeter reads value=5 unit=V
